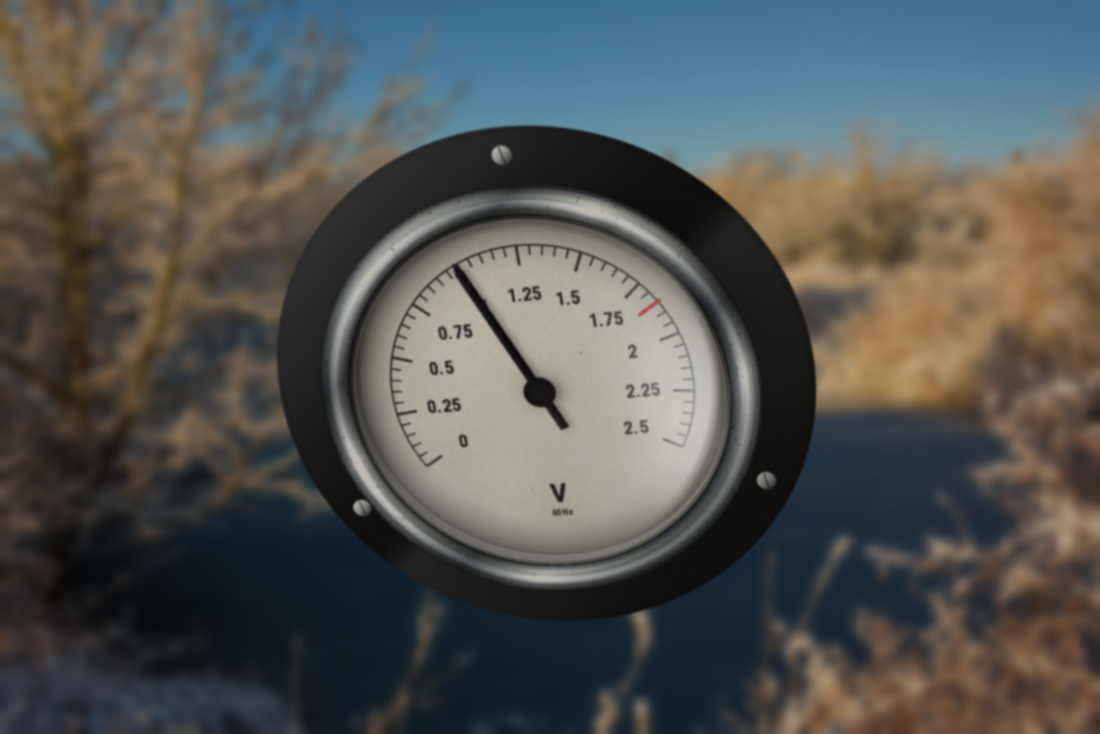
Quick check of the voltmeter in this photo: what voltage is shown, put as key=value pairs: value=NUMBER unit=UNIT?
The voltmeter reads value=1 unit=V
